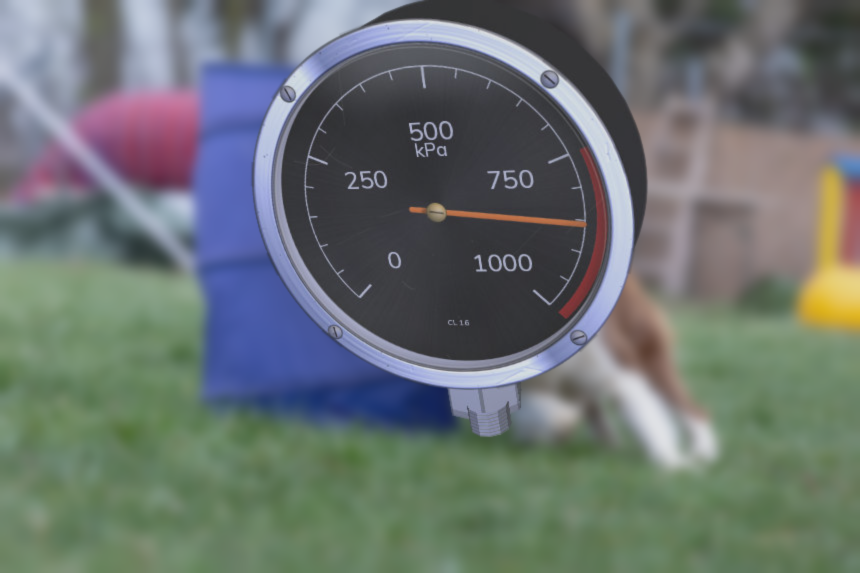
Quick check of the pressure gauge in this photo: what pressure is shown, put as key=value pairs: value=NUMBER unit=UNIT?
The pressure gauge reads value=850 unit=kPa
